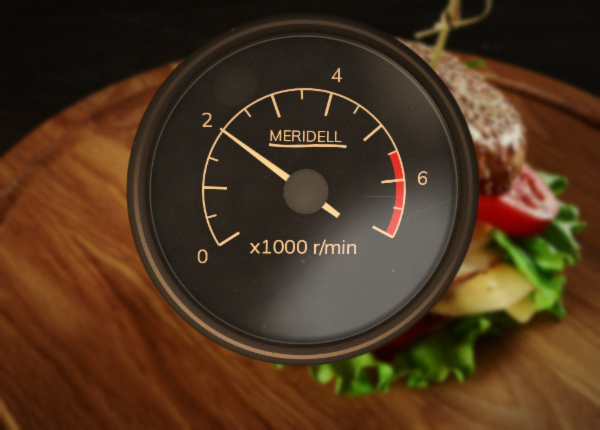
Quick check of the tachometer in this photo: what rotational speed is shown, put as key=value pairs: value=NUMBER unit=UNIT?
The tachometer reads value=2000 unit=rpm
